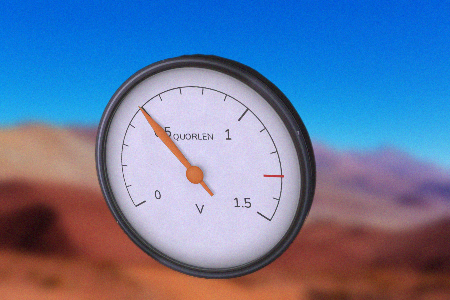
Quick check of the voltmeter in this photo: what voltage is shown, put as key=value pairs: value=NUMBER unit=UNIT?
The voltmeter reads value=0.5 unit=V
